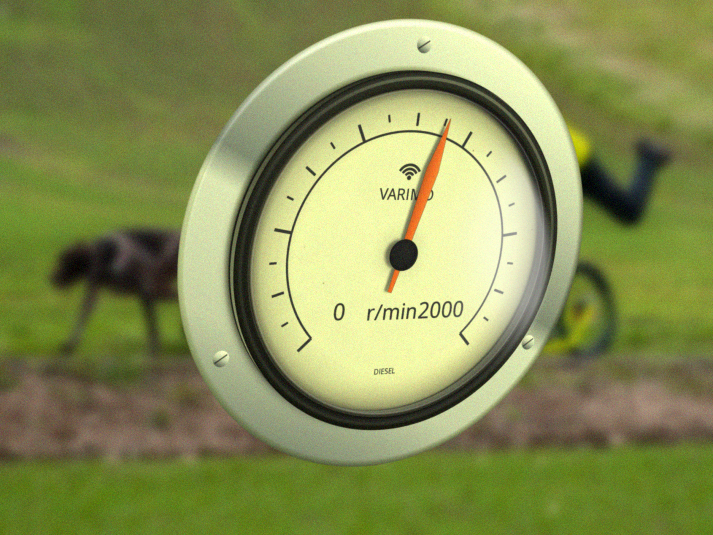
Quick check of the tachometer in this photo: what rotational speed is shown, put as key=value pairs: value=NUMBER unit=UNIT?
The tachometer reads value=1100 unit=rpm
